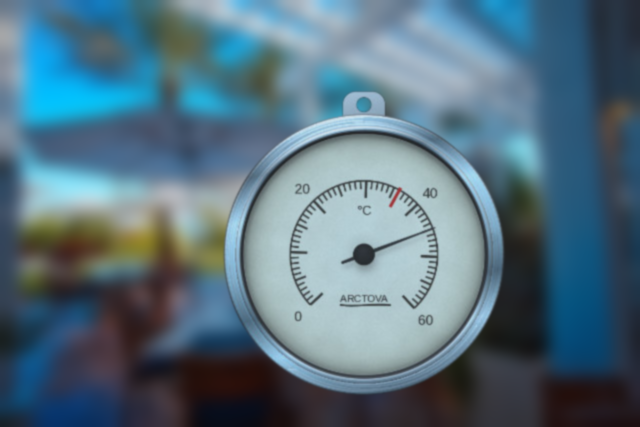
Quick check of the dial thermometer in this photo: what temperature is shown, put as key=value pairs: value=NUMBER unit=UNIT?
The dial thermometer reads value=45 unit=°C
